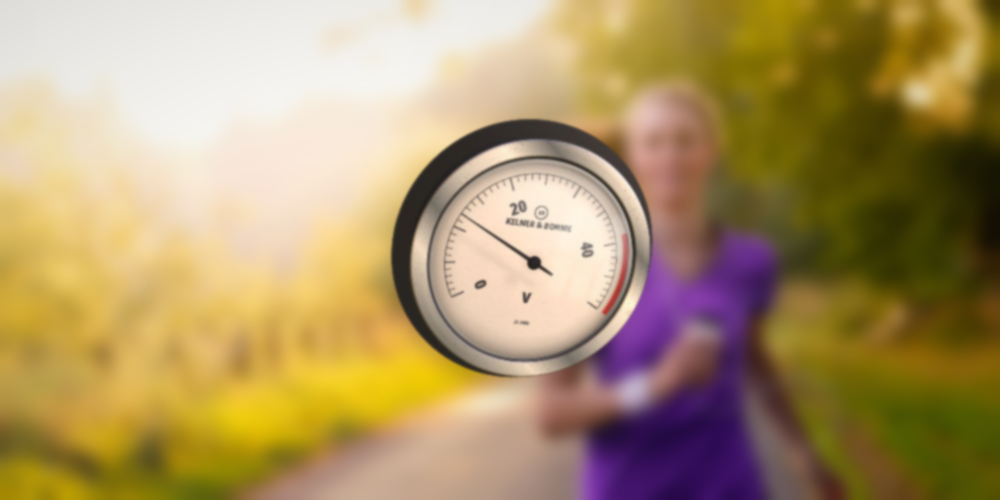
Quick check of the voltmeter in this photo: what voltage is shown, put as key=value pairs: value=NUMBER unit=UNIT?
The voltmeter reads value=12 unit=V
